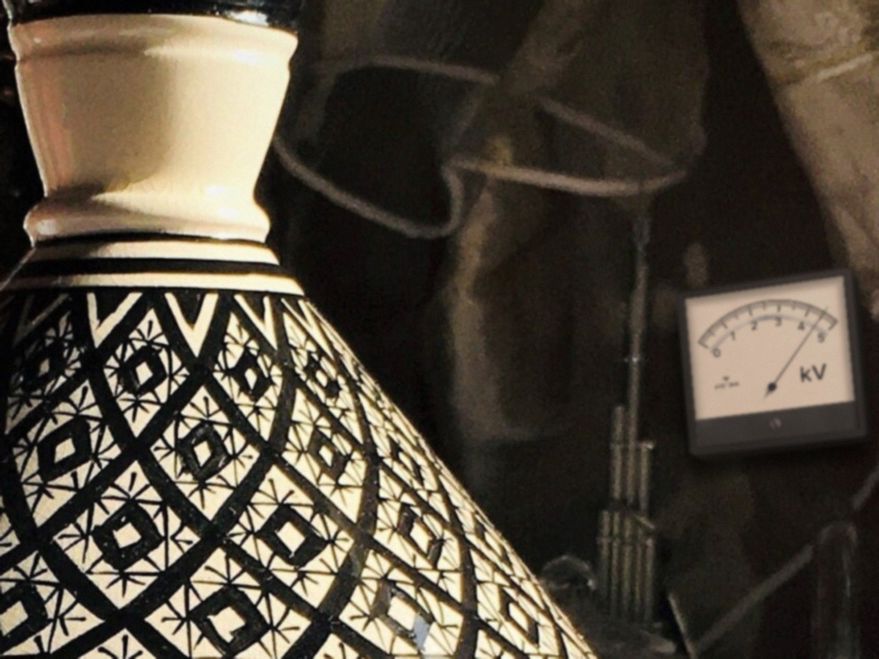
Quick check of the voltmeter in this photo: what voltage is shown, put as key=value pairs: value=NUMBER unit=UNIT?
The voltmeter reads value=4.5 unit=kV
